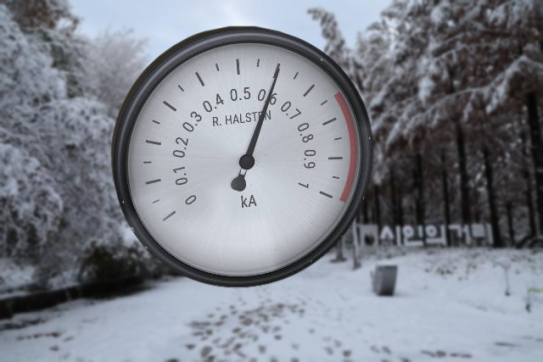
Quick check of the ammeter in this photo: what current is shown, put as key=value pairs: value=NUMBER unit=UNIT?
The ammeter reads value=0.6 unit=kA
